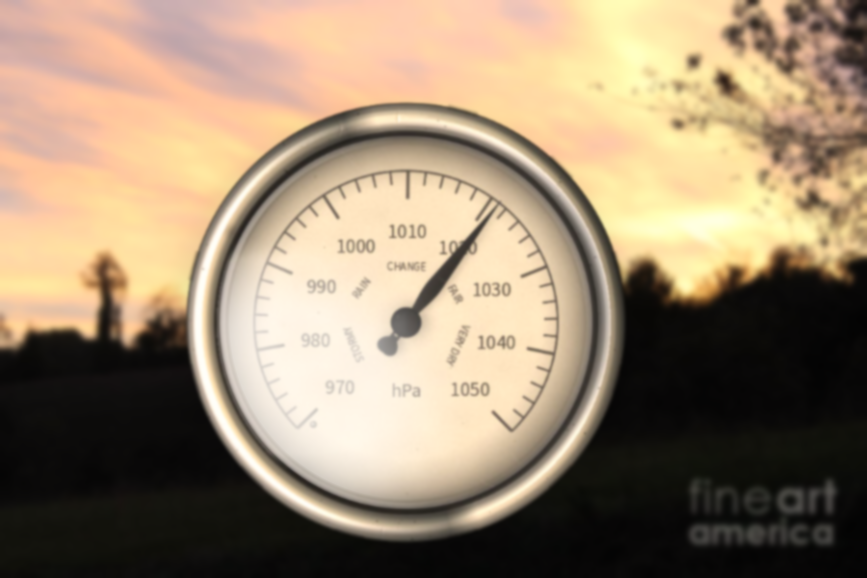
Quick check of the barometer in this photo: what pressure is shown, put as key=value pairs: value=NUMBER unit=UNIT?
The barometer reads value=1021 unit=hPa
